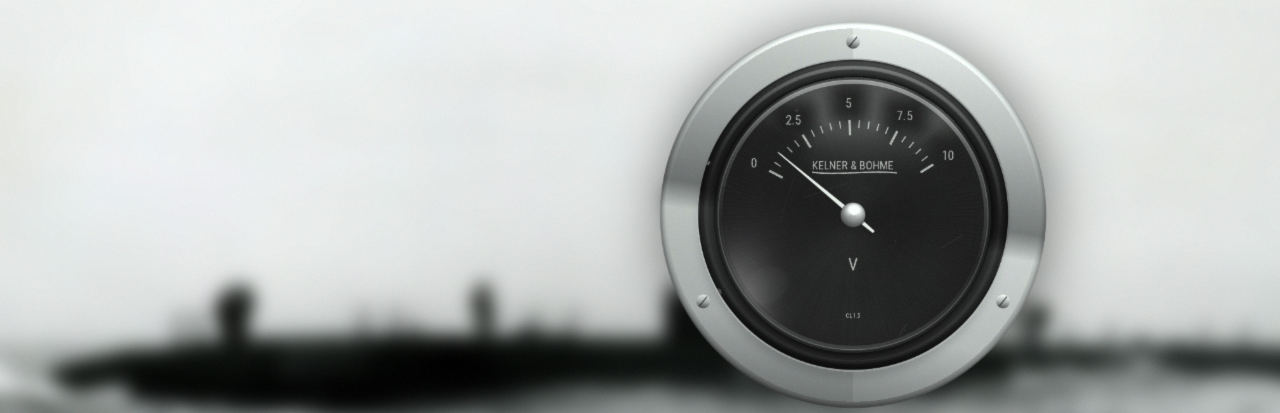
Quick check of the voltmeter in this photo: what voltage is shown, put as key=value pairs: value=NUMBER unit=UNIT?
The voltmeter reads value=1 unit=V
